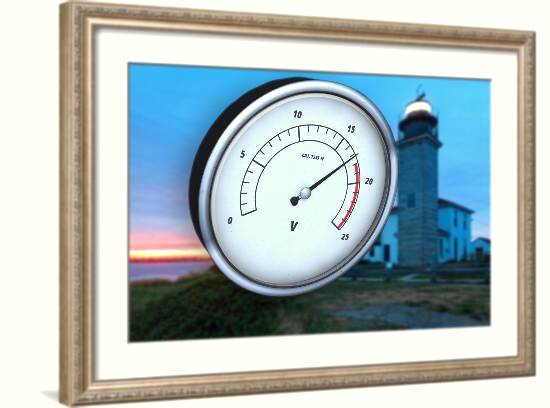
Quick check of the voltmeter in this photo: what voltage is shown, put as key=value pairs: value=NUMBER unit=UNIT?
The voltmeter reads value=17 unit=V
